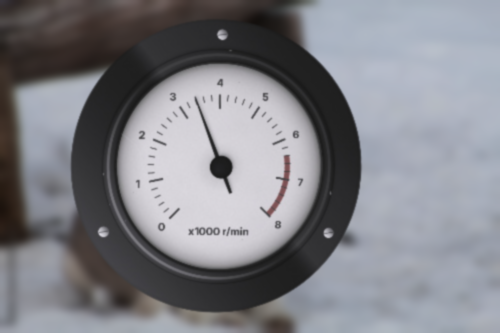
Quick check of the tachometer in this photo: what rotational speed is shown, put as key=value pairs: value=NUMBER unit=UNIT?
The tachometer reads value=3400 unit=rpm
